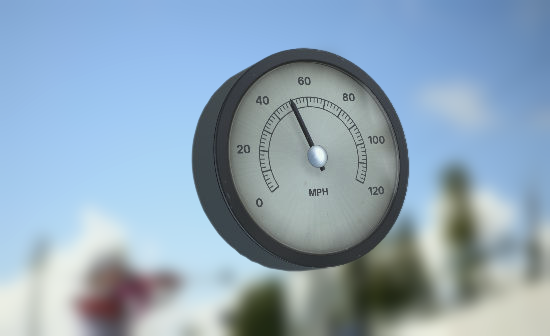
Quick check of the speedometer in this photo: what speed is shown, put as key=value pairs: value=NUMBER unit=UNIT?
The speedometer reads value=50 unit=mph
